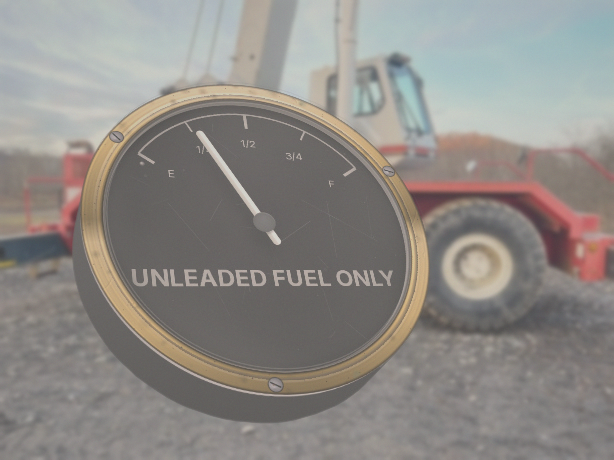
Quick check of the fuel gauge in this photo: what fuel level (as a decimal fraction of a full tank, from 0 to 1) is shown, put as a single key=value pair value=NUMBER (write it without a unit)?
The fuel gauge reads value=0.25
